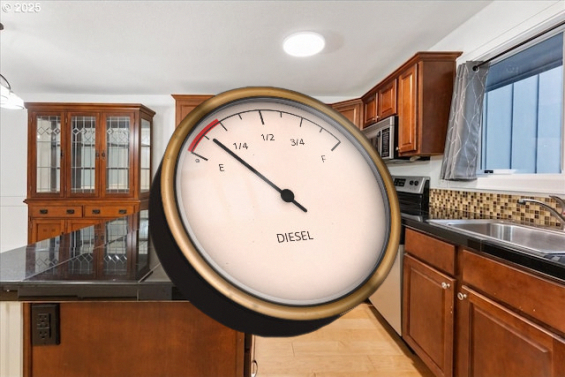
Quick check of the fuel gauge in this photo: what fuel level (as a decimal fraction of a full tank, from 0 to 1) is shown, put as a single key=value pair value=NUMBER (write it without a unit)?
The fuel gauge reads value=0.125
